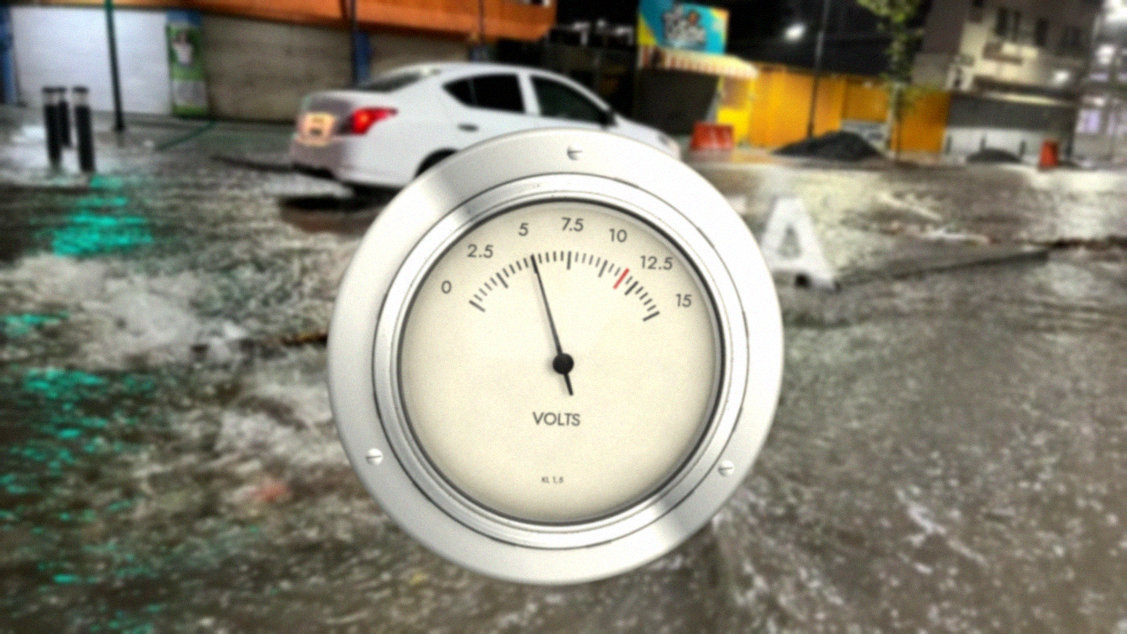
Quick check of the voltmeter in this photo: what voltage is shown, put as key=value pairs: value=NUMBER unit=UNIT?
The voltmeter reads value=5 unit=V
